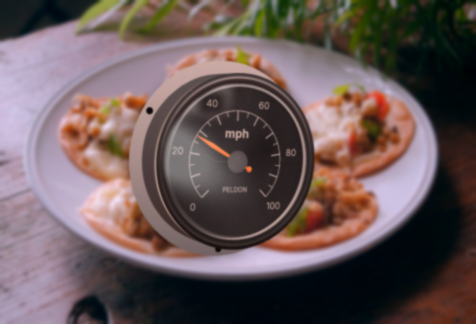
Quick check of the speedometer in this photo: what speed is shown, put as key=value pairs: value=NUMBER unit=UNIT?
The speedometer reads value=27.5 unit=mph
